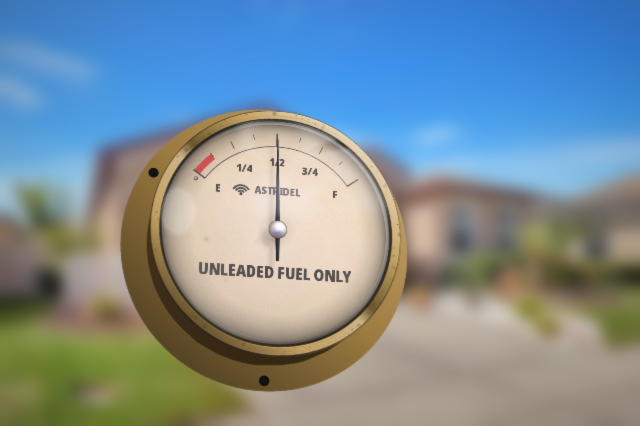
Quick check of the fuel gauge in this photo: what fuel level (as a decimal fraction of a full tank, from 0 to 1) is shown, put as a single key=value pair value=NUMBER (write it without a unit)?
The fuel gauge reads value=0.5
